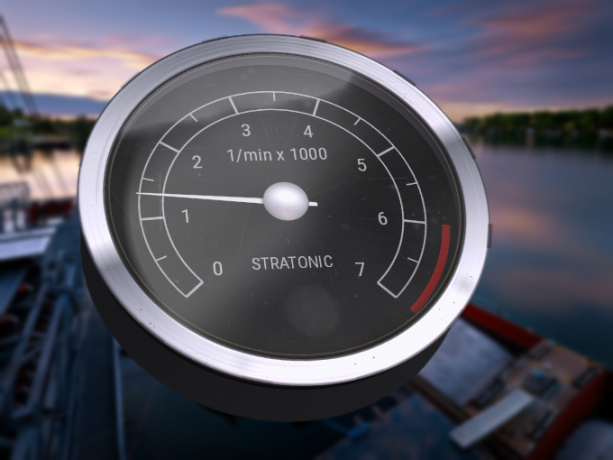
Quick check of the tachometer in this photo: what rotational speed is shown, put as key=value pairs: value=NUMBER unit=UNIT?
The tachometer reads value=1250 unit=rpm
